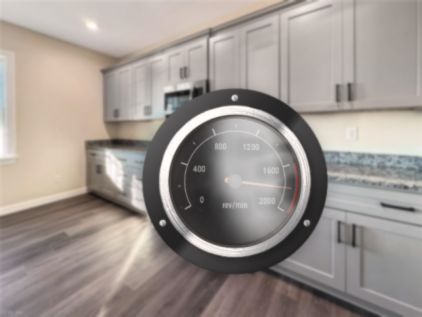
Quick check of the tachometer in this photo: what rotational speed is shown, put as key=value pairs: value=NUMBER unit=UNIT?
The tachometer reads value=1800 unit=rpm
